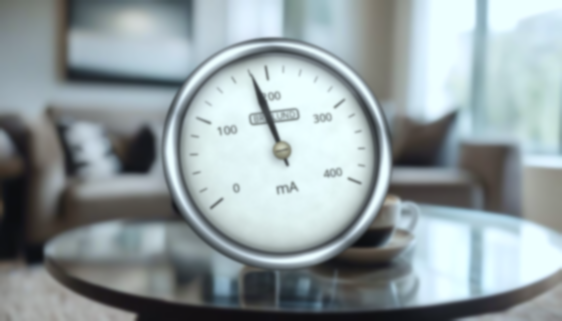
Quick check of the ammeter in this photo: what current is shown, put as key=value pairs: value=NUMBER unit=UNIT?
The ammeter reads value=180 unit=mA
